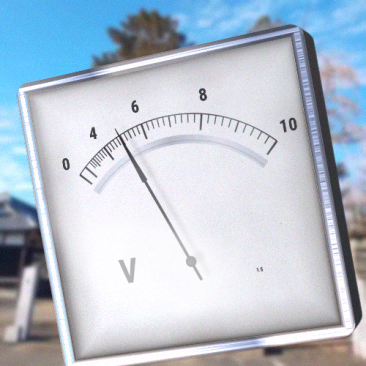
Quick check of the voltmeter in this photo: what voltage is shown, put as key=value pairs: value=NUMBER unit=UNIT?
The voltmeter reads value=5 unit=V
